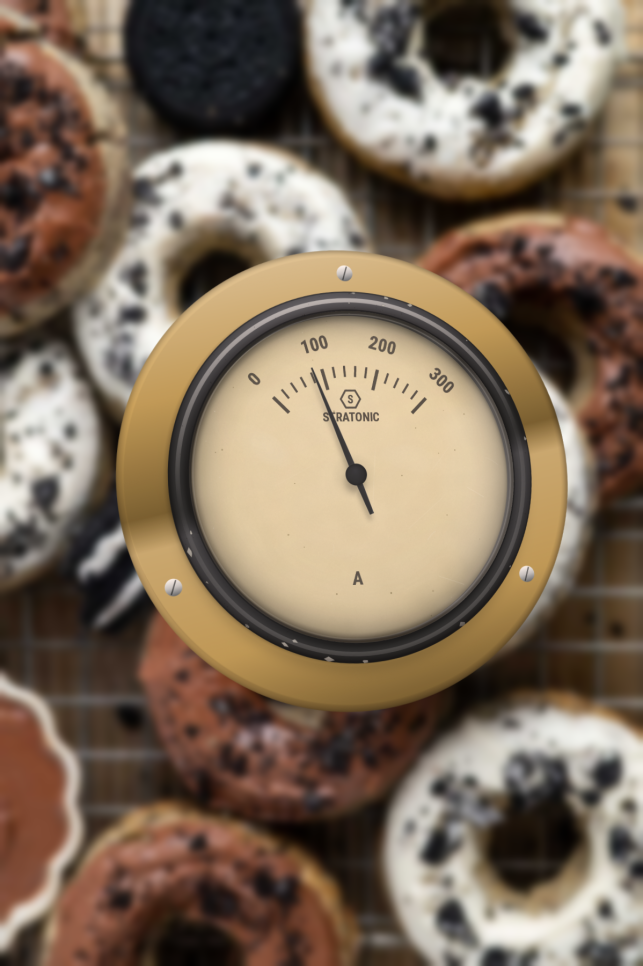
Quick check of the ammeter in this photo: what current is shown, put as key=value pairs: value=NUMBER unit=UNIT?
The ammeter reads value=80 unit=A
